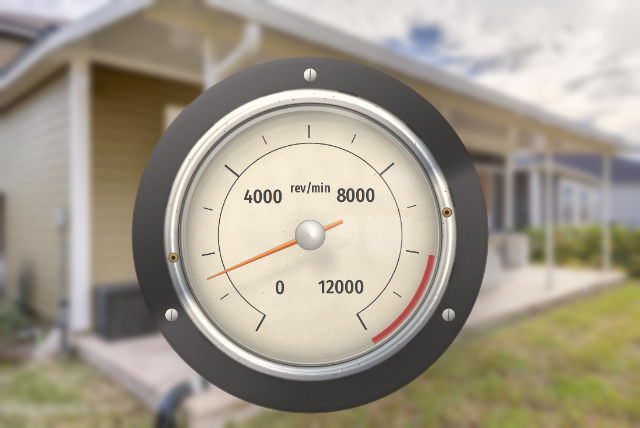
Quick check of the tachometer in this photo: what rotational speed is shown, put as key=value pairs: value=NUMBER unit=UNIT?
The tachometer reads value=1500 unit=rpm
